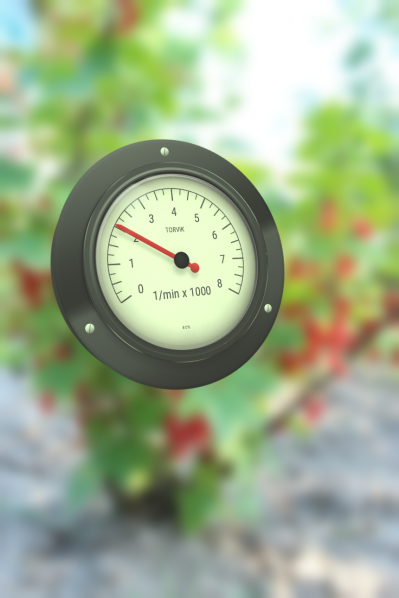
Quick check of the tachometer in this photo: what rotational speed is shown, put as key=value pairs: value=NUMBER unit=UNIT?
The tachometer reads value=2000 unit=rpm
